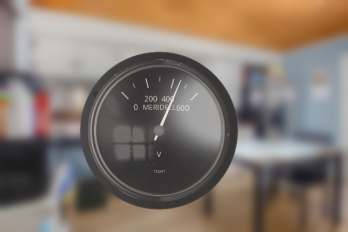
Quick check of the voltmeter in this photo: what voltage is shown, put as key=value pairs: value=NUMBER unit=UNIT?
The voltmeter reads value=450 unit=V
